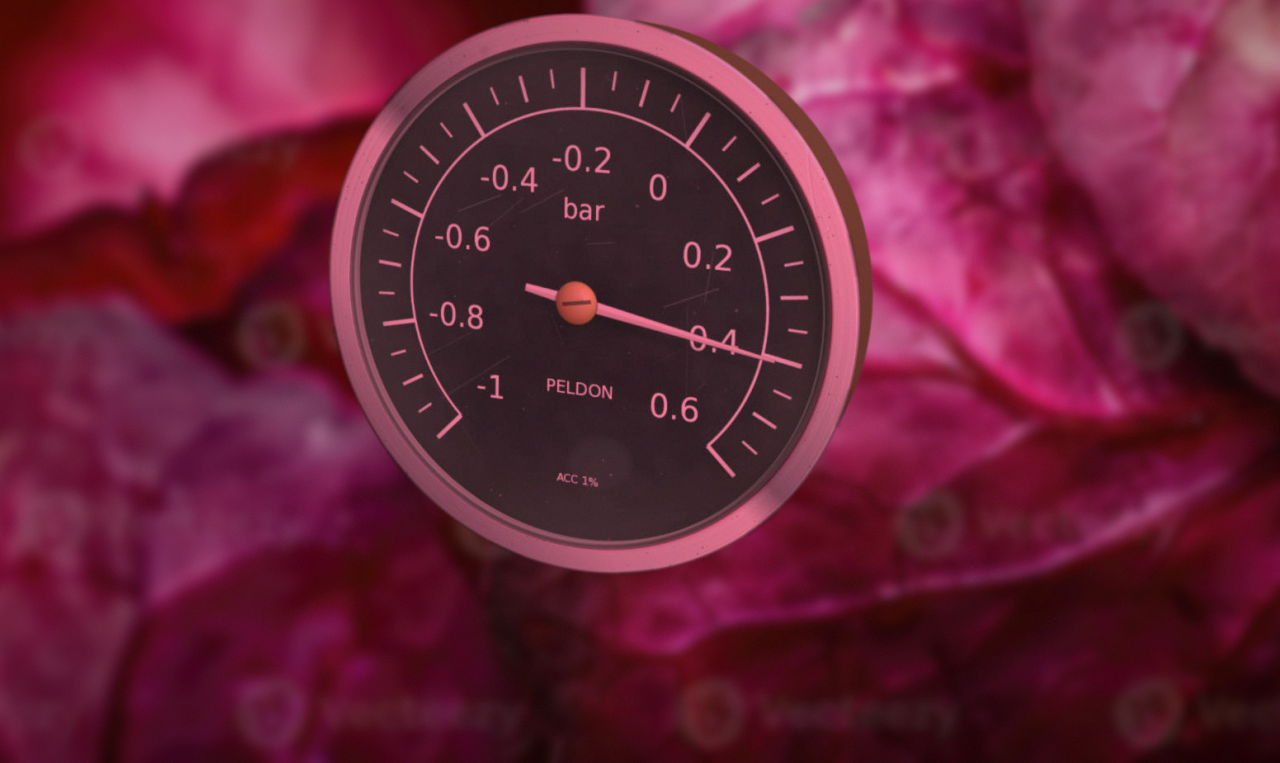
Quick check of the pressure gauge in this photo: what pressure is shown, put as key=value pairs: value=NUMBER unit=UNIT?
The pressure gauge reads value=0.4 unit=bar
